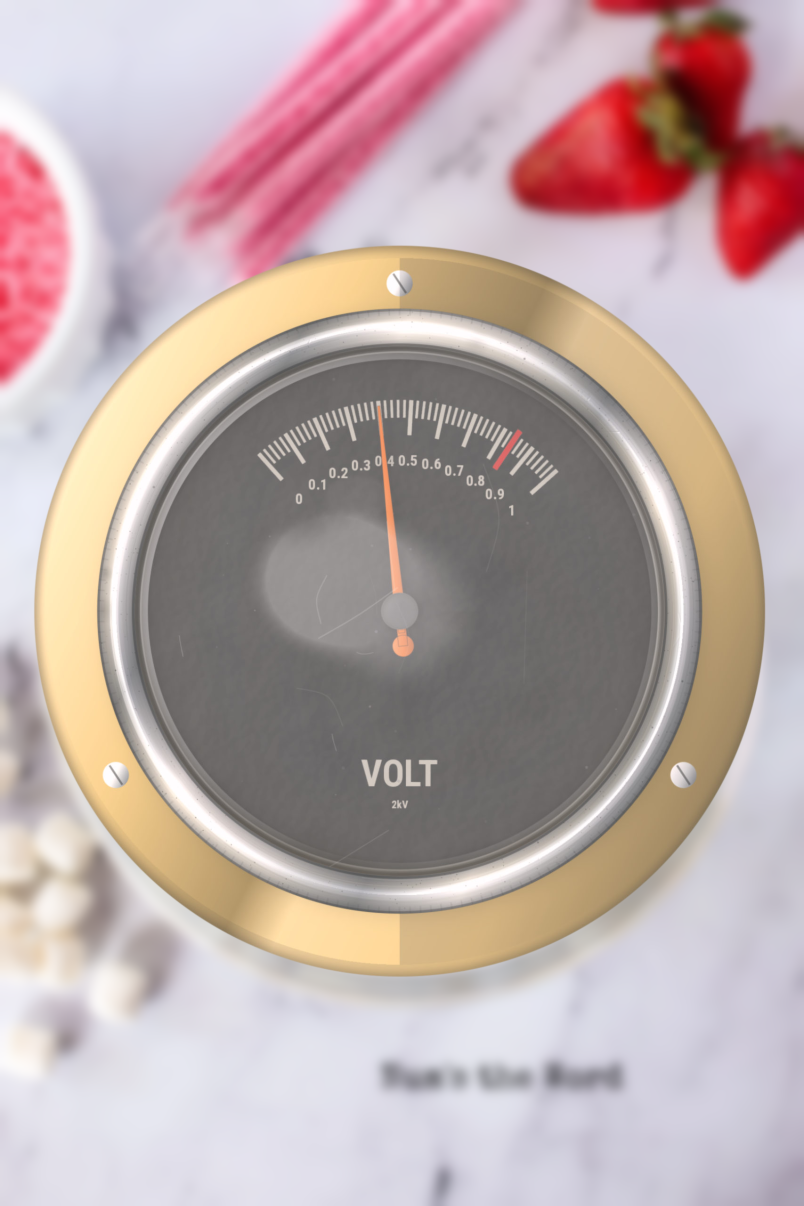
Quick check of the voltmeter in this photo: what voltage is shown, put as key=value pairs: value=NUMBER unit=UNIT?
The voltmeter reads value=0.4 unit=V
